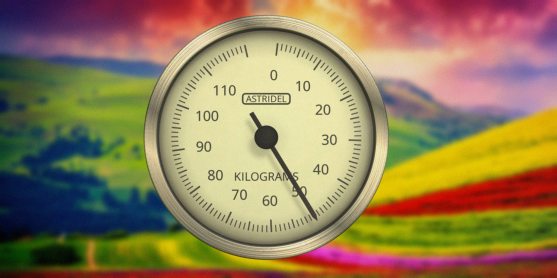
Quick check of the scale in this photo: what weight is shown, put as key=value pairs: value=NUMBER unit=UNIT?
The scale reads value=50 unit=kg
